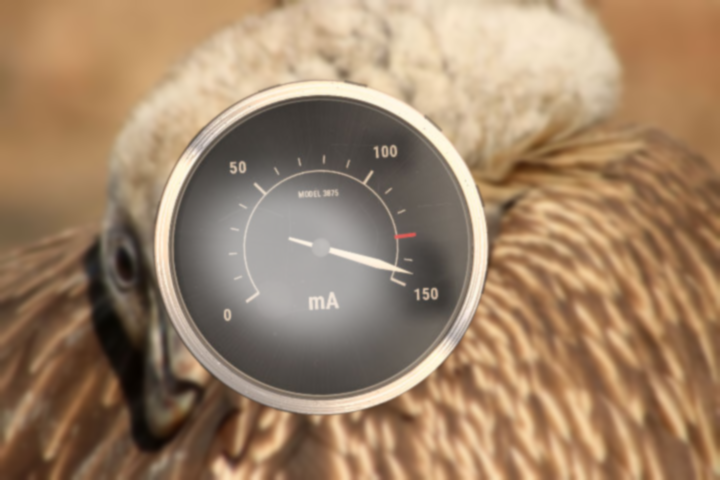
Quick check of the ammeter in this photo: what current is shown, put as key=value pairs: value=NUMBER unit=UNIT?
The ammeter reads value=145 unit=mA
